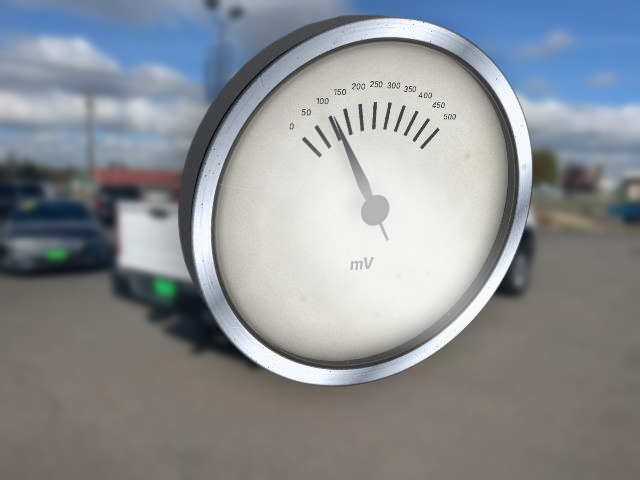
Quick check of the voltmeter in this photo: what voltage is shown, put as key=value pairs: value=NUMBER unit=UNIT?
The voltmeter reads value=100 unit=mV
